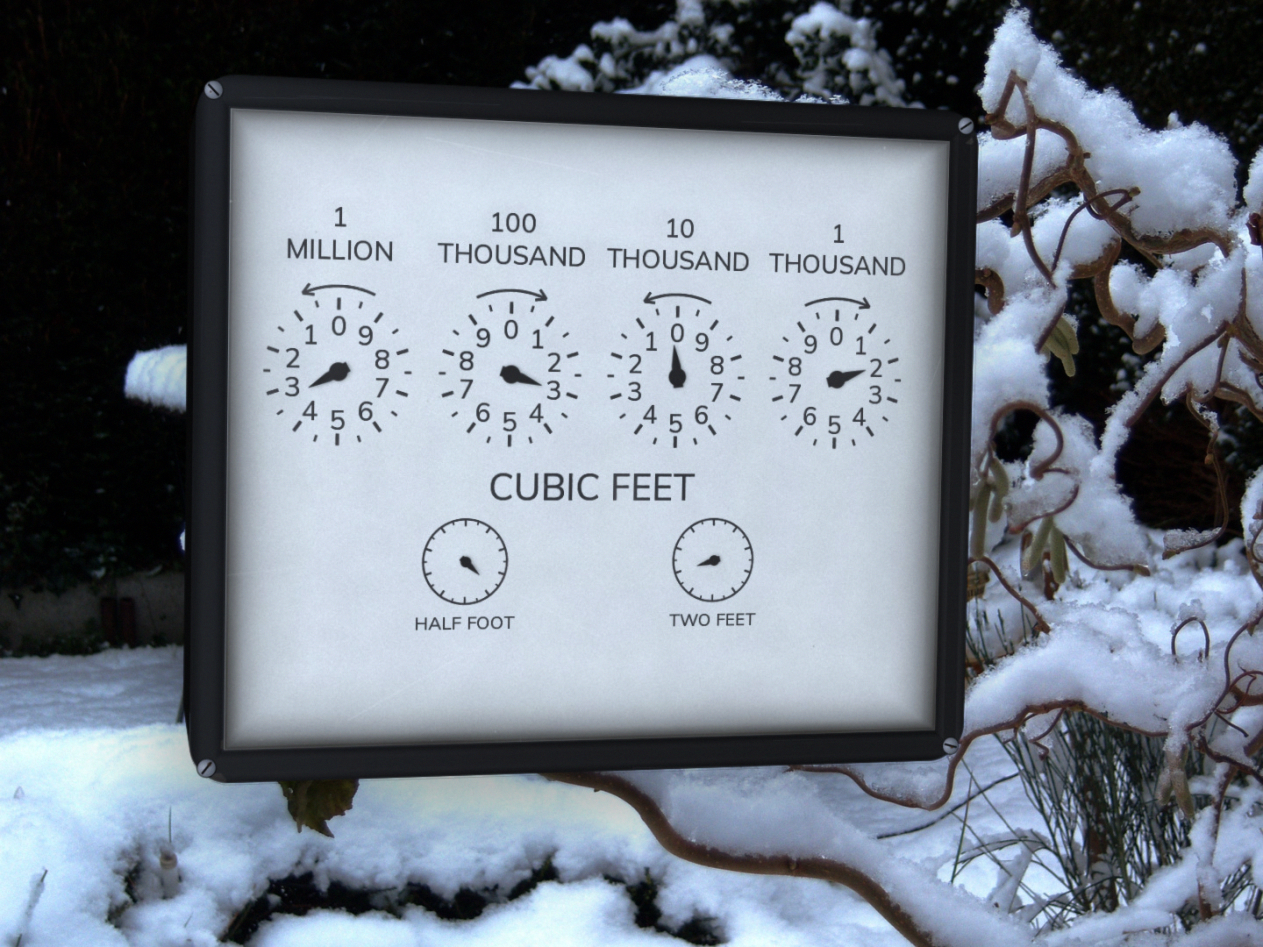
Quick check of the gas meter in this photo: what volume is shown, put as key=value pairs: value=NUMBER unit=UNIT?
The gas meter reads value=330200 unit=ft³
